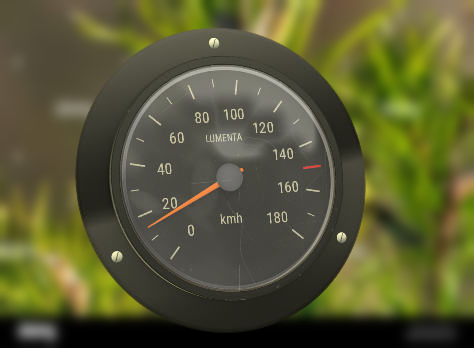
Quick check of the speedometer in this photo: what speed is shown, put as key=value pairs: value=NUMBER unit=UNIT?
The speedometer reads value=15 unit=km/h
